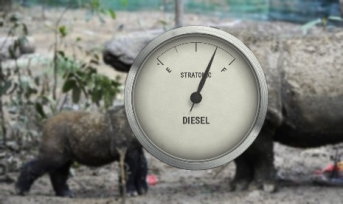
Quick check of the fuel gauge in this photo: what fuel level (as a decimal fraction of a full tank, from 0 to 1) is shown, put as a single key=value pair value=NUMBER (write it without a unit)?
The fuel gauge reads value=0.75
